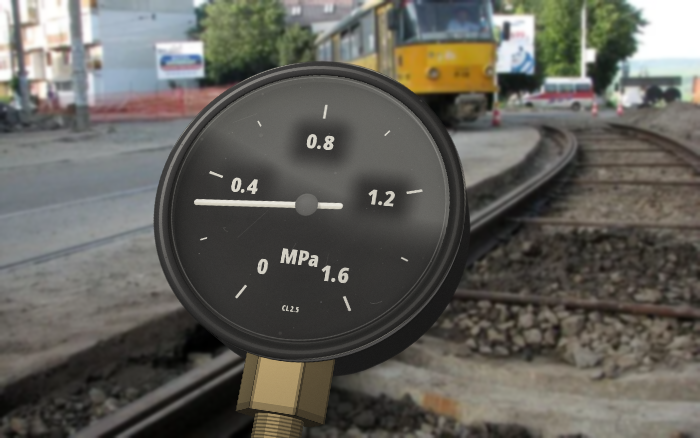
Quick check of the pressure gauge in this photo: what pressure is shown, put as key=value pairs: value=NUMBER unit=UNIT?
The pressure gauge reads value=0.3 unit=MPa
